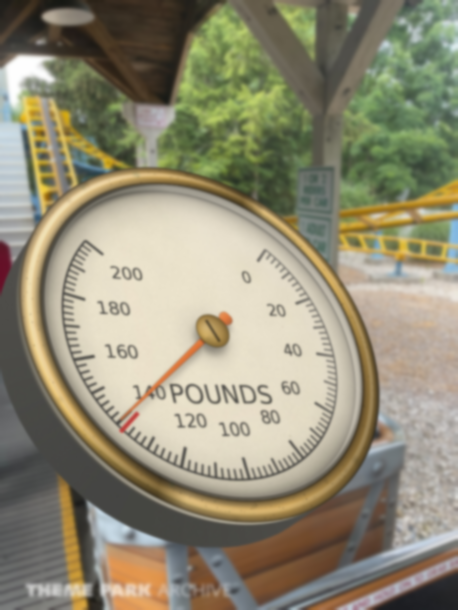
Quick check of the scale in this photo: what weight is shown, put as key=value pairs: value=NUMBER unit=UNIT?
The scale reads value=140 unit=lb
